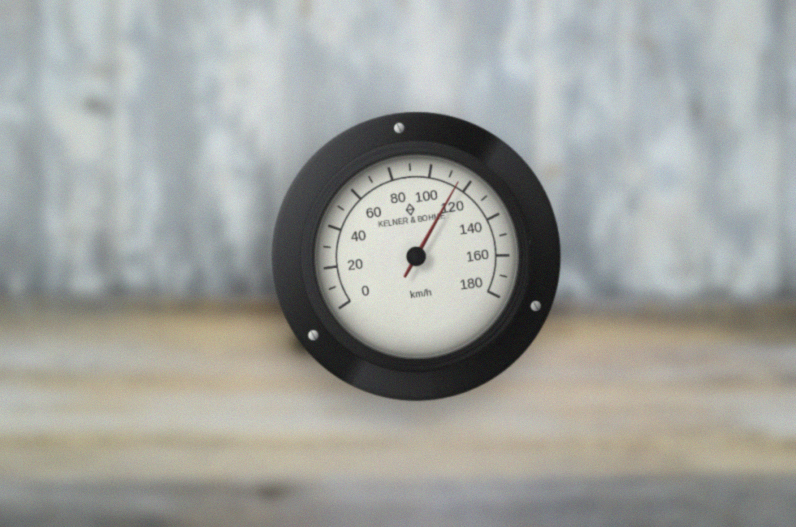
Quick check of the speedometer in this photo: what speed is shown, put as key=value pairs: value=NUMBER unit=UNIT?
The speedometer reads value=115 unit=km/h
